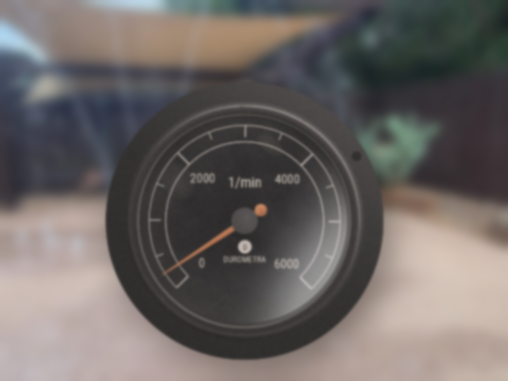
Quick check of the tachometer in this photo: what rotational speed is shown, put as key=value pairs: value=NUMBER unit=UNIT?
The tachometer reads value=250 unit=rpm
